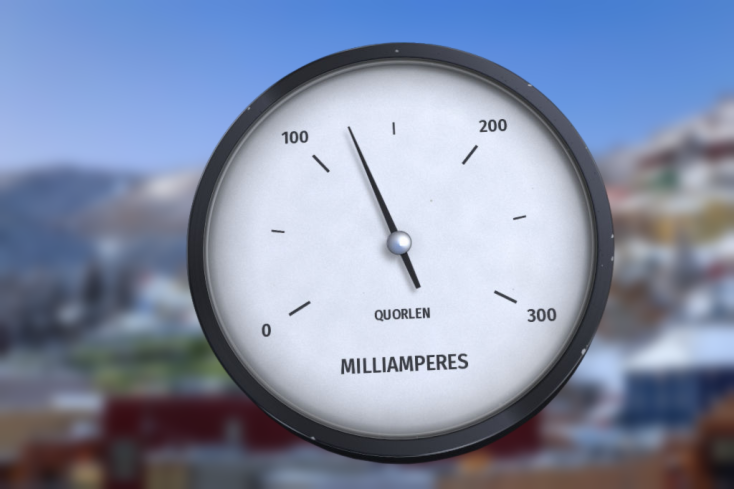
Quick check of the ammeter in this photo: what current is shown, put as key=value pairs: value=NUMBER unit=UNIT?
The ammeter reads value=125 unit=mA
